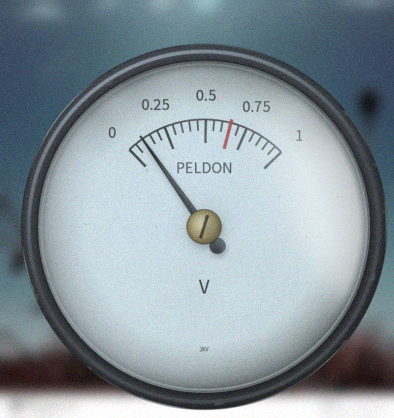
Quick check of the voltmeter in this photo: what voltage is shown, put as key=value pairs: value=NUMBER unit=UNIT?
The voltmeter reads value=0.1 unit=V
